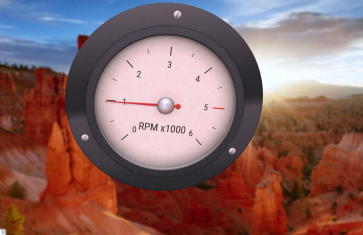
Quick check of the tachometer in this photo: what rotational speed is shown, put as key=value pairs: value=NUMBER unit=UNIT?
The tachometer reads value=1000 unit=rpm
